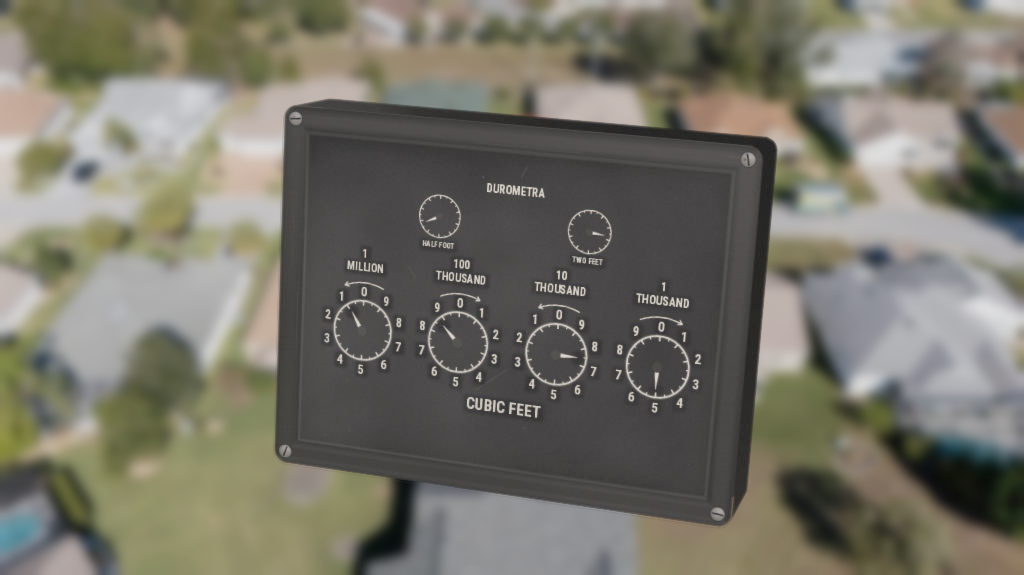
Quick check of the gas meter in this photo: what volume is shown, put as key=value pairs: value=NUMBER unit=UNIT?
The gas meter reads value=87500 unit=ft³
